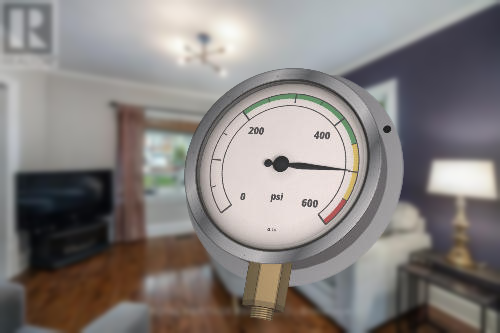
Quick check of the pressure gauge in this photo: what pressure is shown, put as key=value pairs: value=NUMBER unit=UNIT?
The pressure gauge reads value=500 unit=psi
